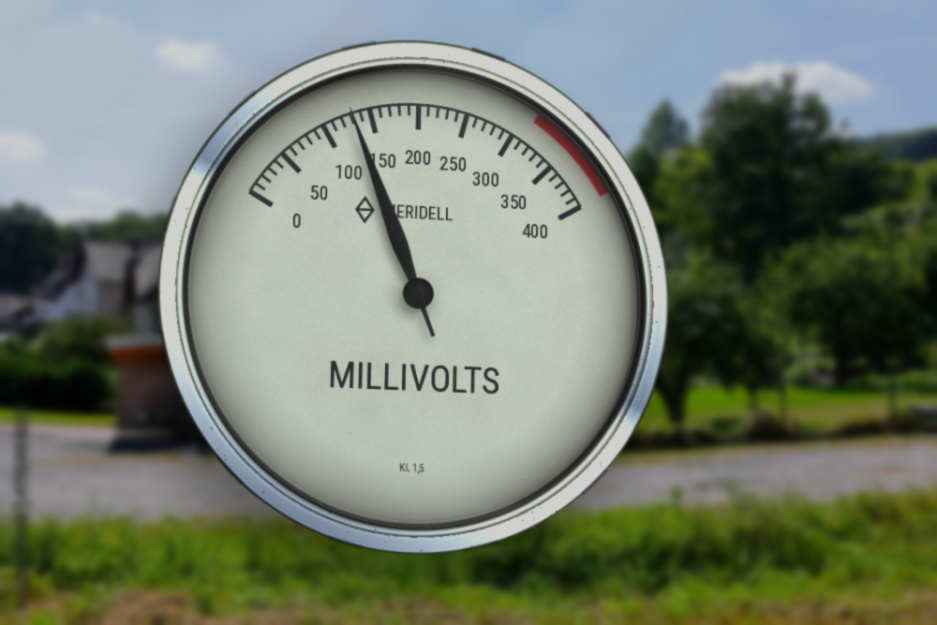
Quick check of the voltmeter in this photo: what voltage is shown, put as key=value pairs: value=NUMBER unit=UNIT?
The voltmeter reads value=130 unit=mV
